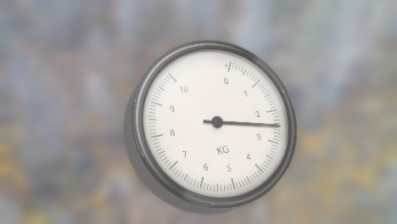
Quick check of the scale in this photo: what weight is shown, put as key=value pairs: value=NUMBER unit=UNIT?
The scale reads value=2.5 unit=kg
